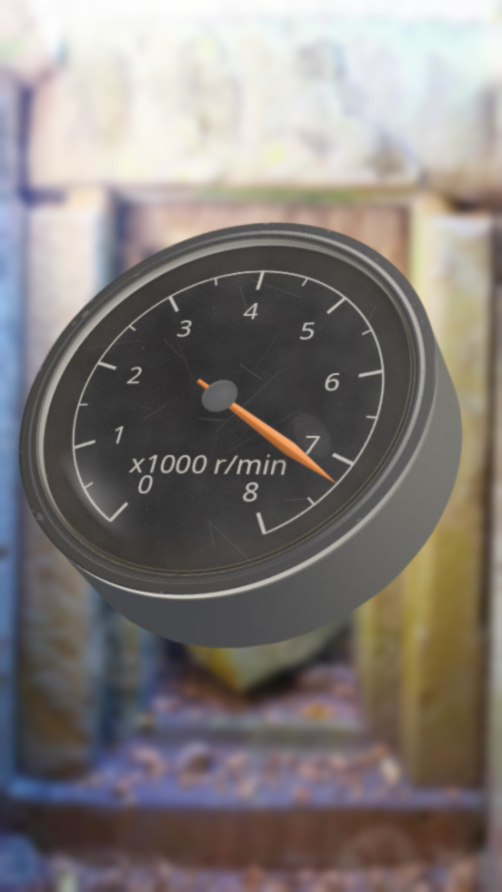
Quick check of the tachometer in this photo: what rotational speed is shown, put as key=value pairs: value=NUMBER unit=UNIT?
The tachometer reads value=7250 unit=rpm
